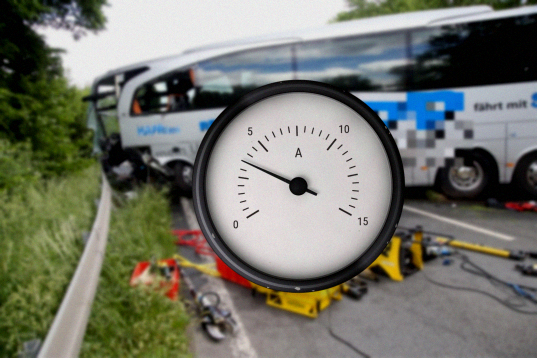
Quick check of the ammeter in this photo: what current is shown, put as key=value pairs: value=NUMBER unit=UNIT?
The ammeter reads value=3.5 unit=A
